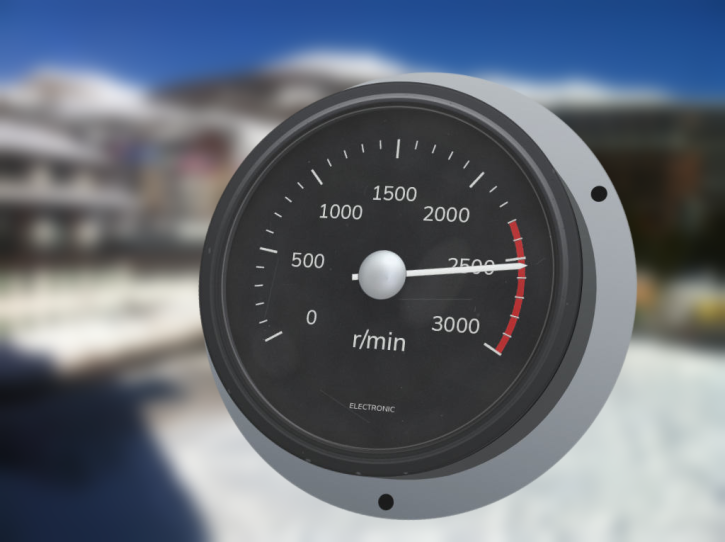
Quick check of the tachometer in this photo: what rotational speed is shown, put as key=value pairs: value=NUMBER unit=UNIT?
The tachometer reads value=2550 unit=rpm
